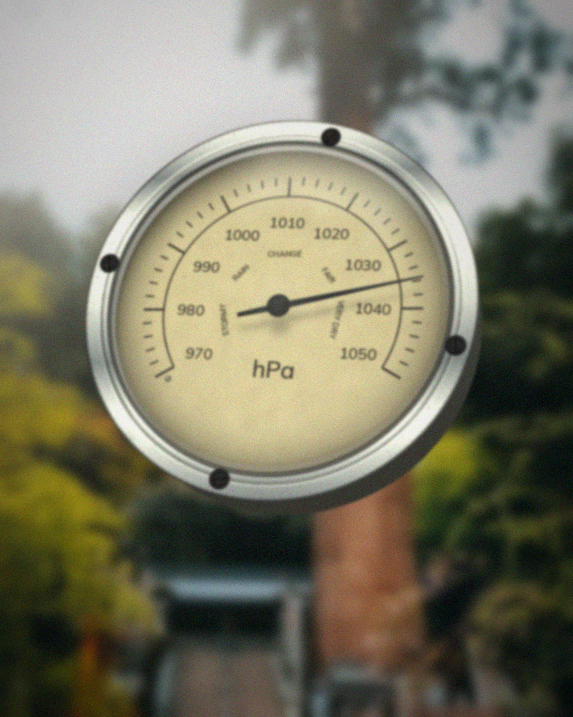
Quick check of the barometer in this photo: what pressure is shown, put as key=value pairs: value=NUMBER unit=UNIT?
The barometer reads value=1036 unit=hPa
